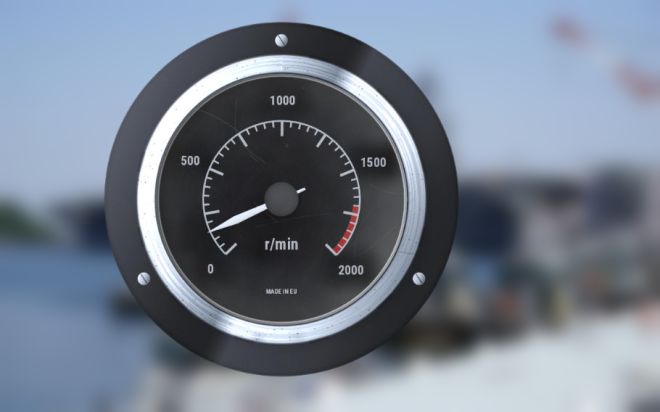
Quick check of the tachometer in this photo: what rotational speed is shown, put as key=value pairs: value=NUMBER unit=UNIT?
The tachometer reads value=150 unit=rpm
